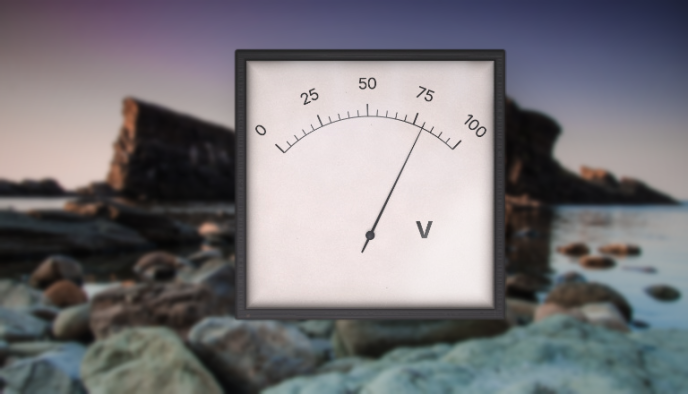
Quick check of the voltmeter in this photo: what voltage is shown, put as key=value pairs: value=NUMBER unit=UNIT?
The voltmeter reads value=80 unit=V
